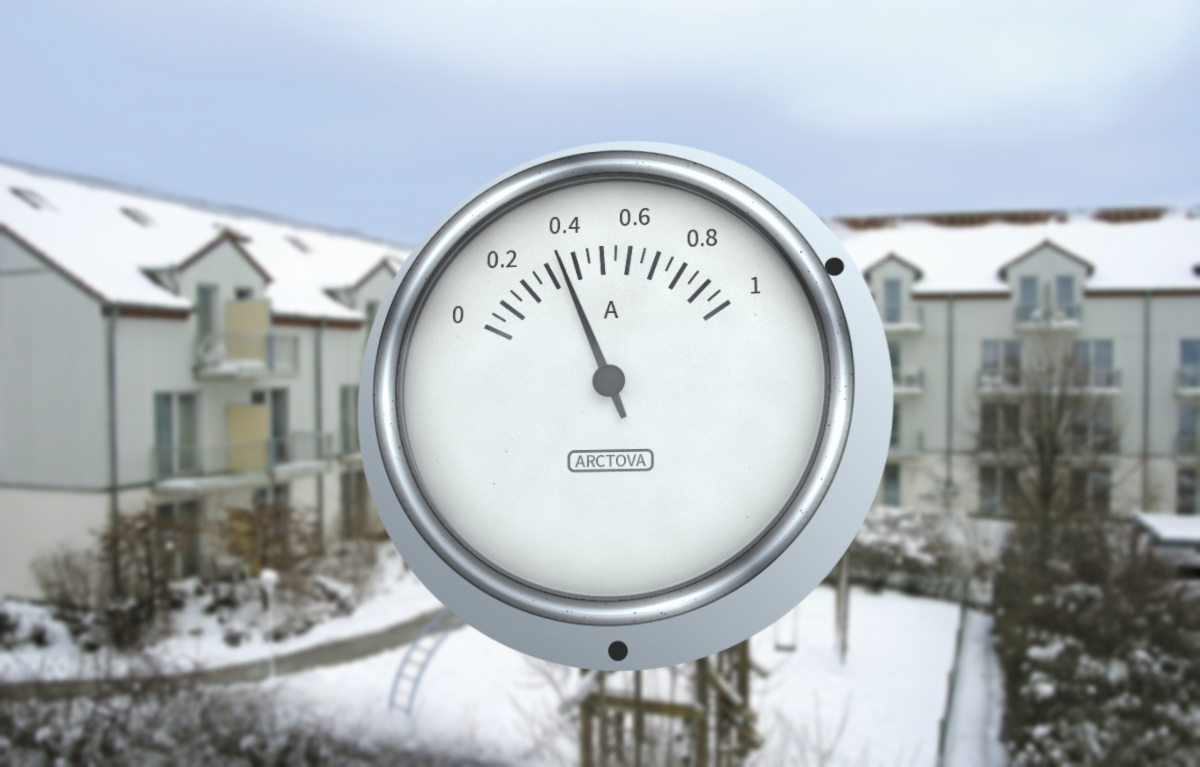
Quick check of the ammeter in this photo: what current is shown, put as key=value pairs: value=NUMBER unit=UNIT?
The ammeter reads value=0.35 unit=A
